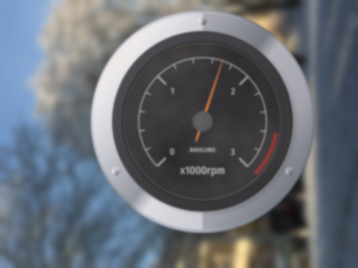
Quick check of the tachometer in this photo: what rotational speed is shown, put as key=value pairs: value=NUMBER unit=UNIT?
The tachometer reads value=1700 unit=rpm
